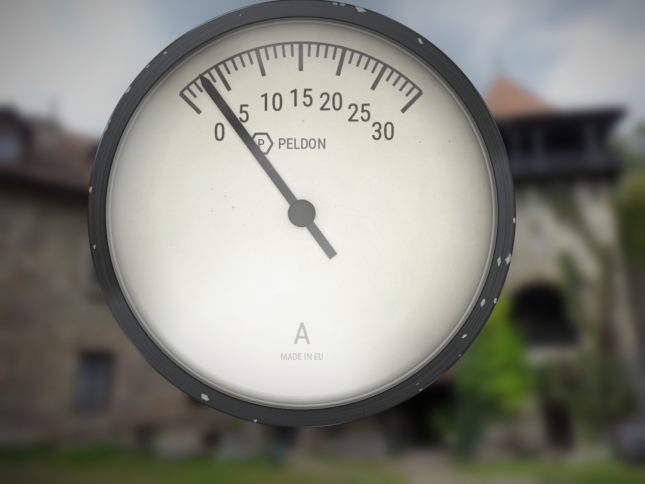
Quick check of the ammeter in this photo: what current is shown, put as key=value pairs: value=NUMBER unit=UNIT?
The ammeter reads value=3 unit=A
